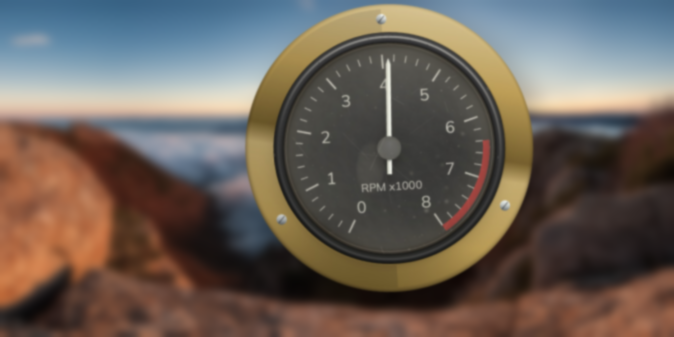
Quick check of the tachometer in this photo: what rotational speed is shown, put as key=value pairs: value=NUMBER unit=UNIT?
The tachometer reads value=4100 unit=rpm
